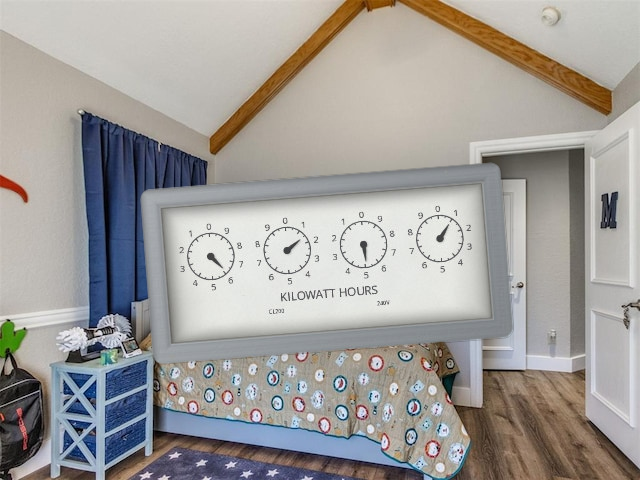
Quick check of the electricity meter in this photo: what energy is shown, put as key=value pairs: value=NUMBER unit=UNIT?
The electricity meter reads value=6151 unit=kWh
